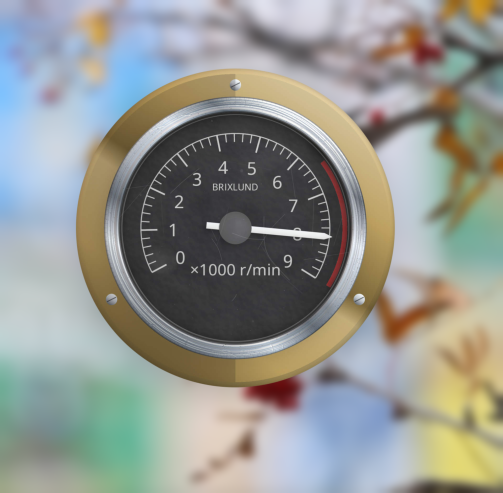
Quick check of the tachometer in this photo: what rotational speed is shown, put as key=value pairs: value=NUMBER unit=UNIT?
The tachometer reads value=8000 unit=rpm
